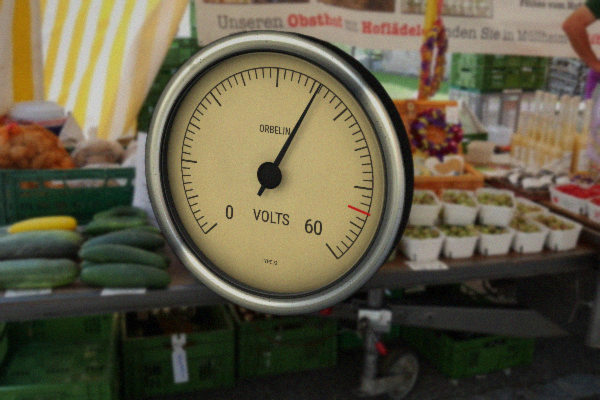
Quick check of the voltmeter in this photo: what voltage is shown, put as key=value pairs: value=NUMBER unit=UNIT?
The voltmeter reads value=36 unit=V
